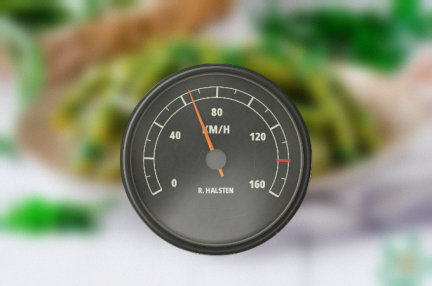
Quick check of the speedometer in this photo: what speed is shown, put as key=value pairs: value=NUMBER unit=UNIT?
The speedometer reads value=65 unit=km/h
